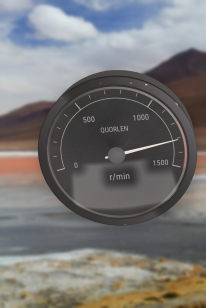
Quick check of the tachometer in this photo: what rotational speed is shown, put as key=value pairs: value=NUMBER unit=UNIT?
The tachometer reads value=1300 unit=rpm
